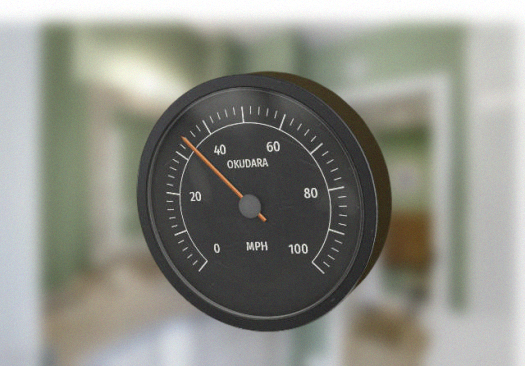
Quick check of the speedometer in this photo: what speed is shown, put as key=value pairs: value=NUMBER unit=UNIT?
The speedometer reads value=34 unit=mph
